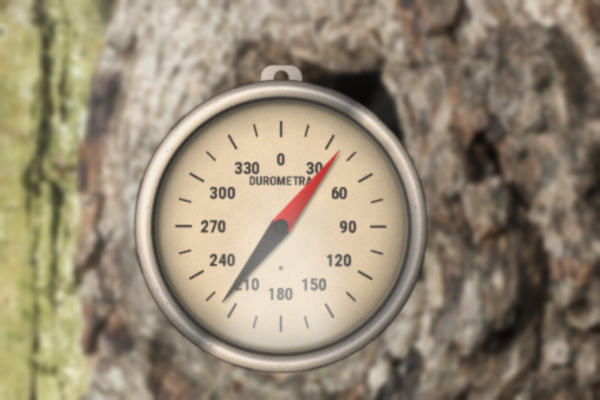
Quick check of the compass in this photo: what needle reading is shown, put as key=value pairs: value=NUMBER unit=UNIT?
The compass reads value=37.5 unit=°
